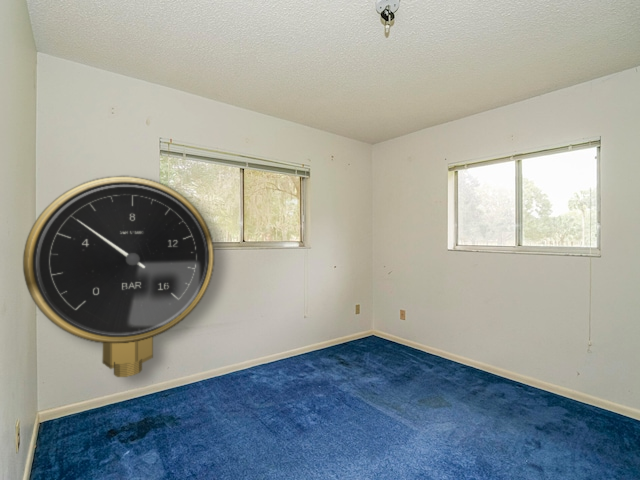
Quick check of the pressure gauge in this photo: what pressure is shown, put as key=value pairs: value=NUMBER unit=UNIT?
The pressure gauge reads value=5 unit=bar
